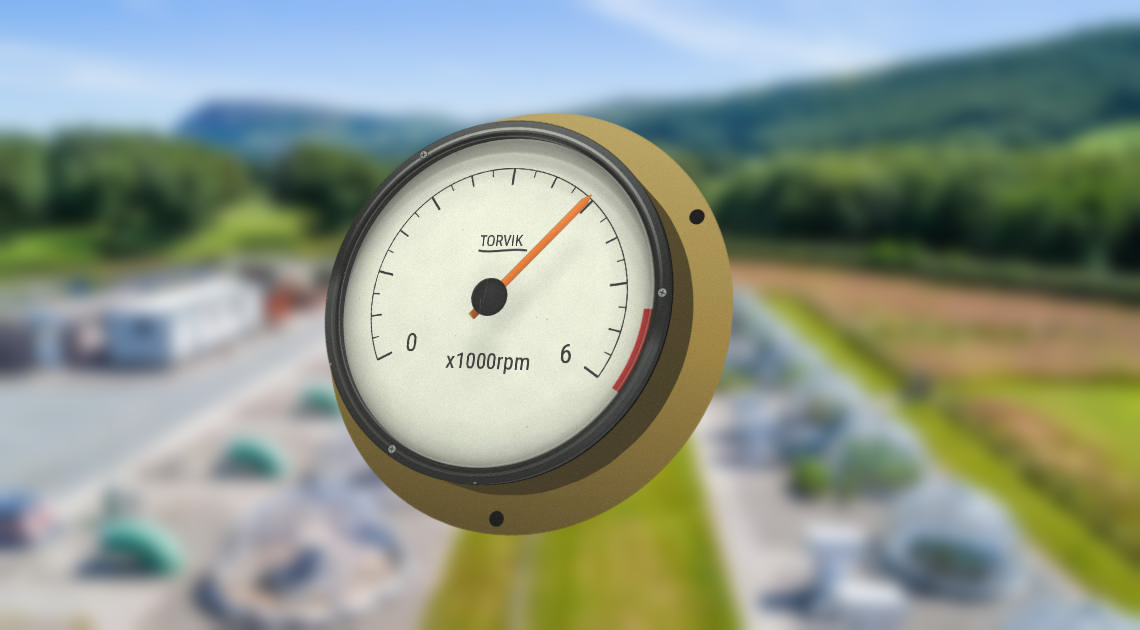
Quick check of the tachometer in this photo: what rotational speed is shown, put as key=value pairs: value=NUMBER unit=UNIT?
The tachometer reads value=4000 unit=rpm
